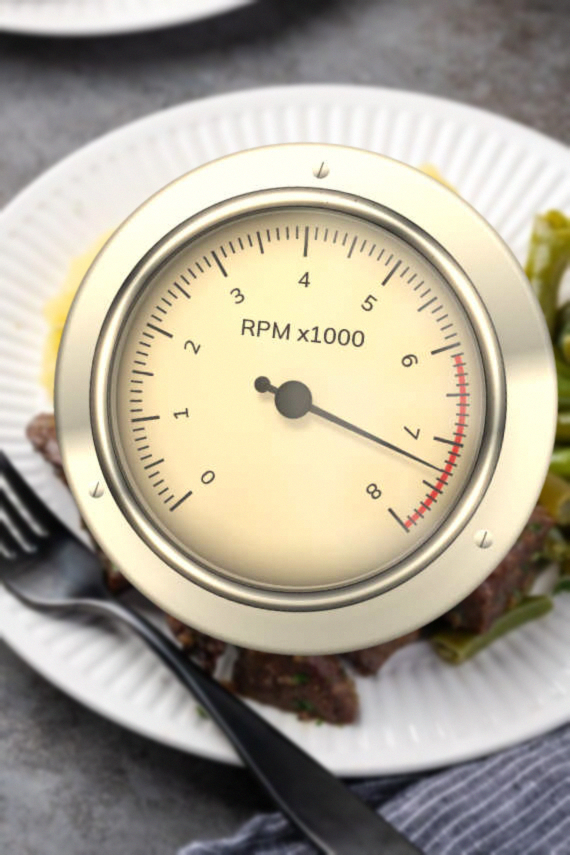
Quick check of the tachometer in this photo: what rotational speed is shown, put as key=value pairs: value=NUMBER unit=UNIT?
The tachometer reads value=7300 unit=rpm
